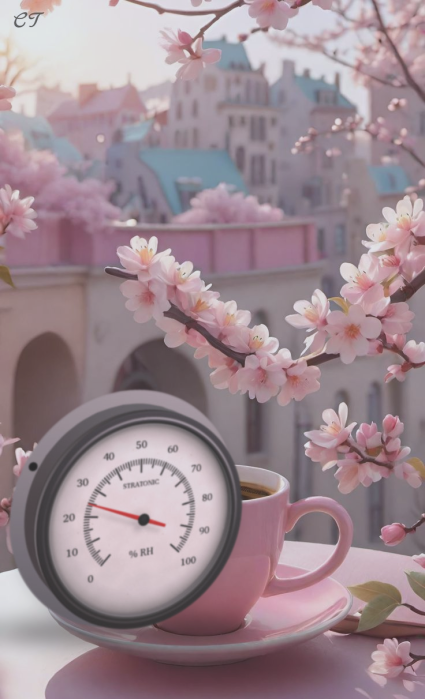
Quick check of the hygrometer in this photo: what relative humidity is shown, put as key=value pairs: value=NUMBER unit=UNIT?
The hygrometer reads value=25 unit=%
